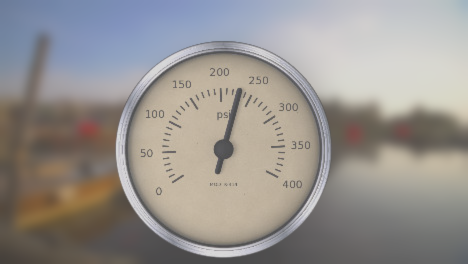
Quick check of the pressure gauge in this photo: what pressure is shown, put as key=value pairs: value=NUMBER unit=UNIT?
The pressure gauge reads value=230 unit=psi
